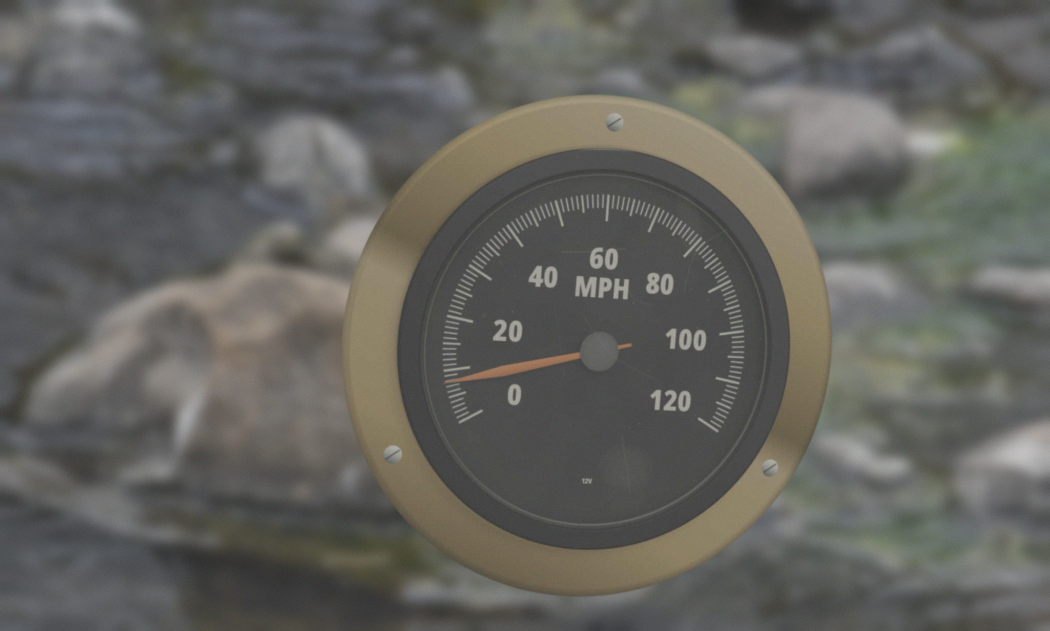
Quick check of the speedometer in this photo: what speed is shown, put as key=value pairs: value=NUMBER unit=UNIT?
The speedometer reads value=8 unit=mph
